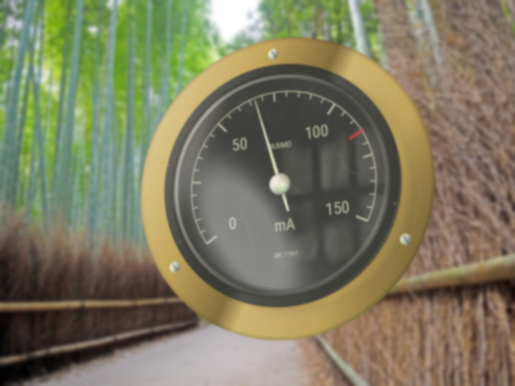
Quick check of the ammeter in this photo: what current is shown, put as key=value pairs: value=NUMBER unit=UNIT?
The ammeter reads value=67.5 unit=mA
